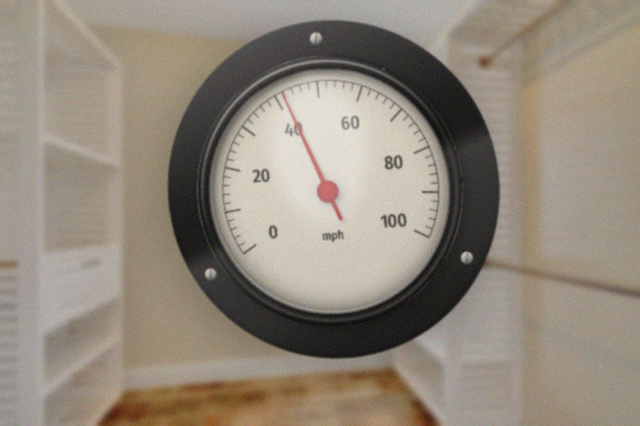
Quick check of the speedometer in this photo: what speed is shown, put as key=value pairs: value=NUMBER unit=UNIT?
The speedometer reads value=42 unit=mph
